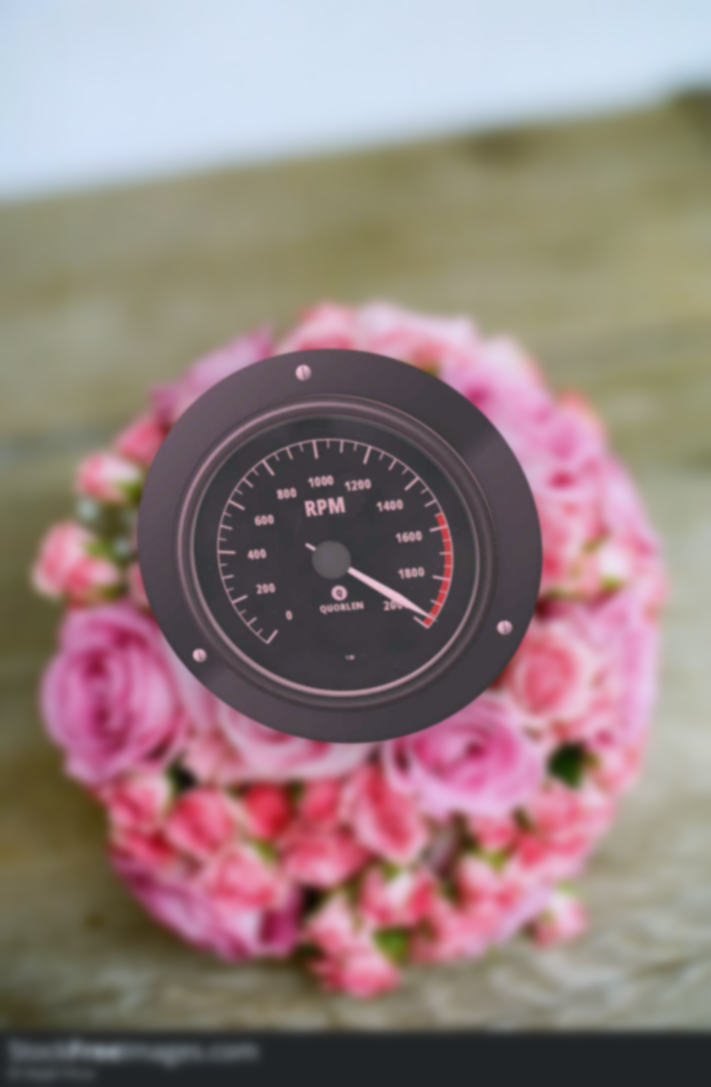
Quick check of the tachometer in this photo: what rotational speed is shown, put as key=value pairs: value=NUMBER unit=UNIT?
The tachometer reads value=1950 unit=rpm
